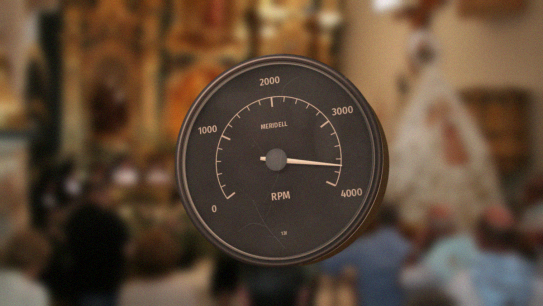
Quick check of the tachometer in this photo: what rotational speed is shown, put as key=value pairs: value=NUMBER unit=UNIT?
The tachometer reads value=3700 unit=rpm
